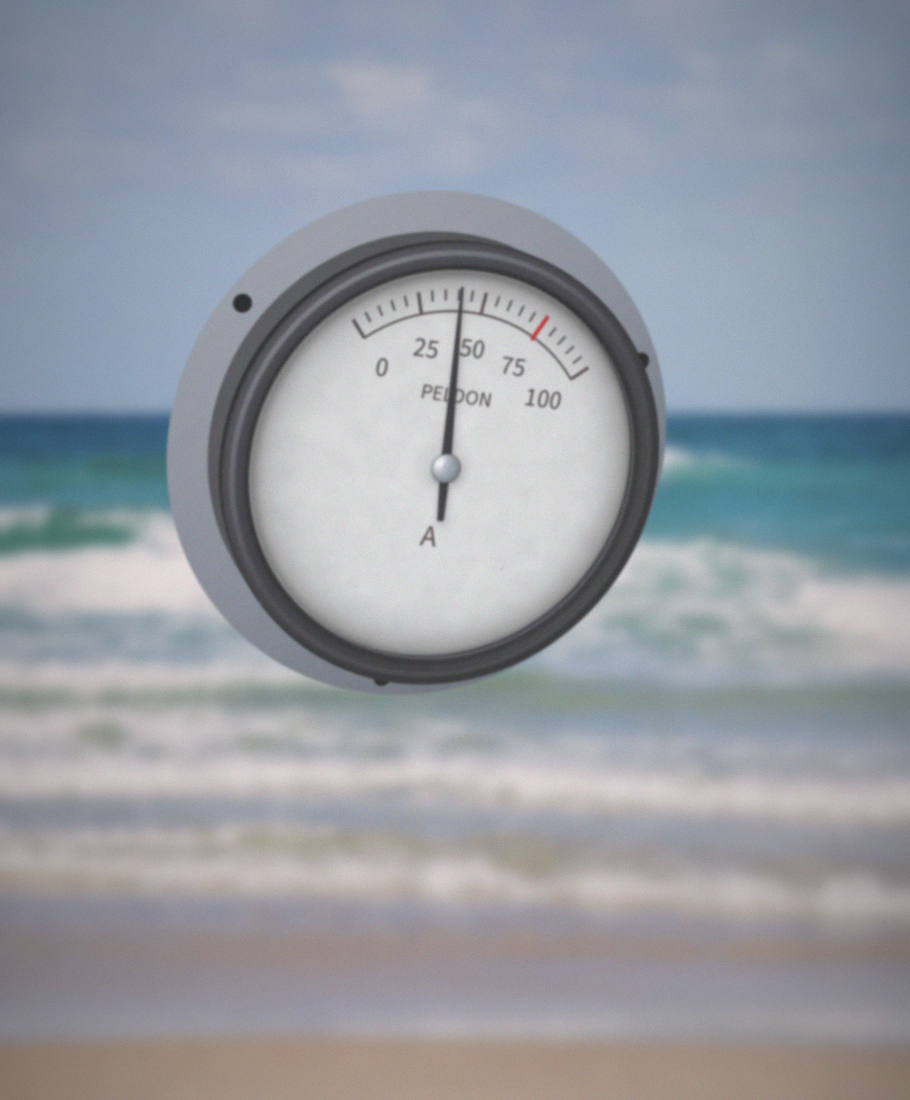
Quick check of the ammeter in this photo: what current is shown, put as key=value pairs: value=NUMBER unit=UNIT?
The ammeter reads value=40 unit=A
